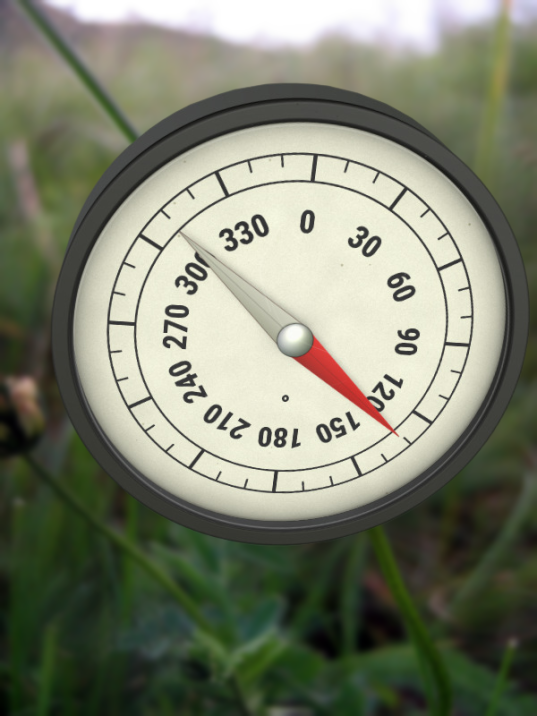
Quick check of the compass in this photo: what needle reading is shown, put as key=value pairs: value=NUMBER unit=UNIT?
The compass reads value=130 unit=°
